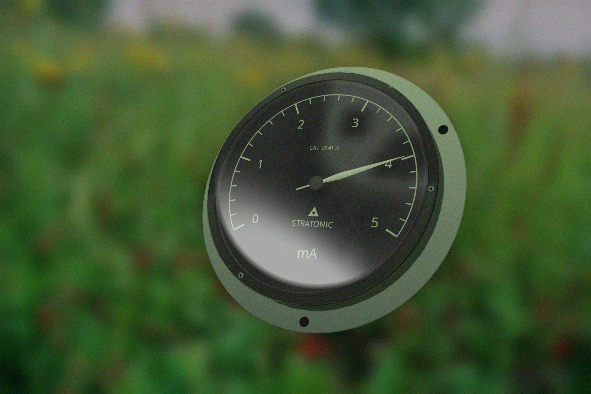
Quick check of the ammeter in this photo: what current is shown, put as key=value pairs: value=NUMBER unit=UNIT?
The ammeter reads value=4 unit=mA
